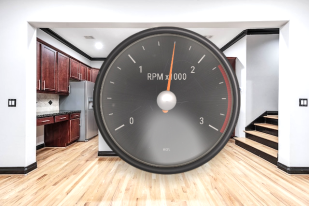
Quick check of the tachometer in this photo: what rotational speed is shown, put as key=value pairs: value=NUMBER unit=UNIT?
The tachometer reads value=1600 unit=rpm
